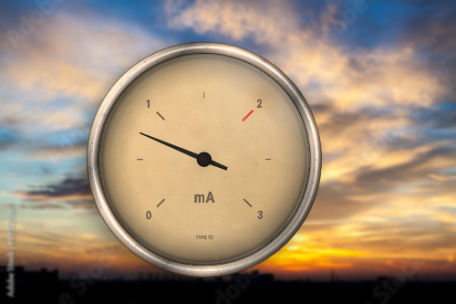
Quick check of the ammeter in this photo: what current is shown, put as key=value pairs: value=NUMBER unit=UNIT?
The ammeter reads value=0.75 unit=mA
